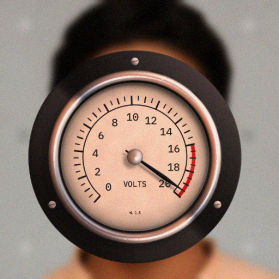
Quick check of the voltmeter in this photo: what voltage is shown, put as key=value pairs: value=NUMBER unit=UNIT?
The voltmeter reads value=19.5 unit=V
